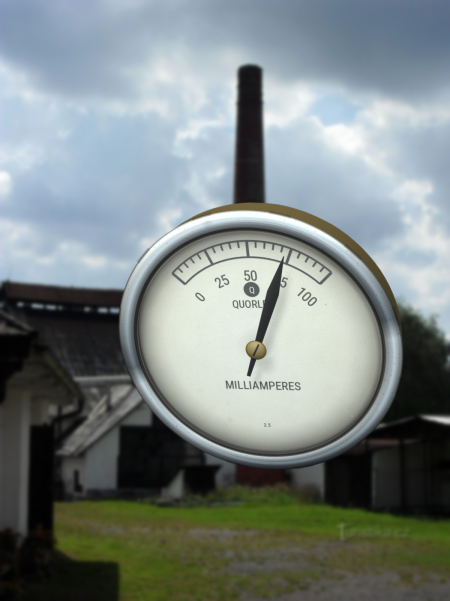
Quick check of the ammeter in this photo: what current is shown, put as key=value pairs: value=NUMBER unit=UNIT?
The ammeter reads value=72.5 unit=mA
